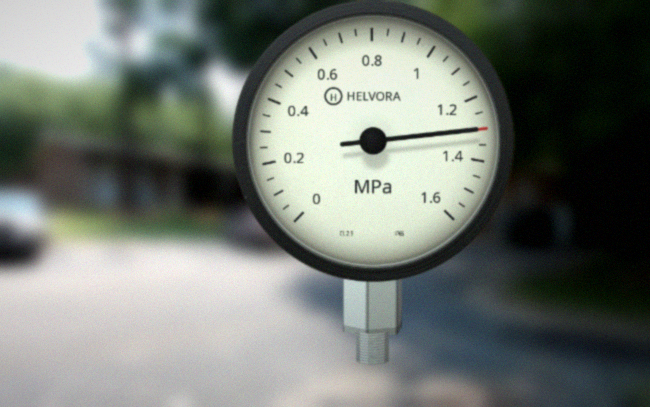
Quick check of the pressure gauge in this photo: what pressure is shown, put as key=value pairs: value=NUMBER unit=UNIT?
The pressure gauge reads value=1.3 unit=MPa
